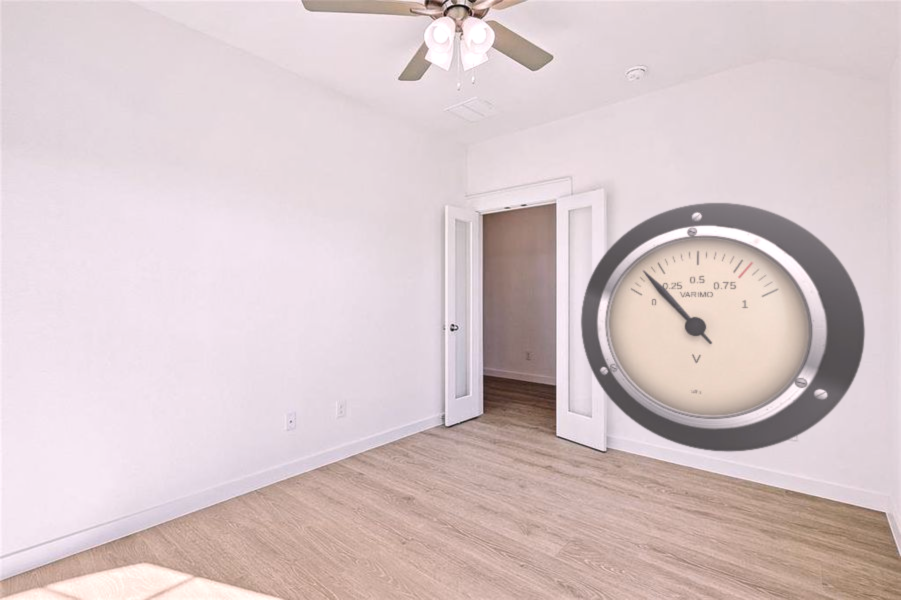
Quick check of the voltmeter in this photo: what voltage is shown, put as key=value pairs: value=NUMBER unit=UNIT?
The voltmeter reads value=0.15 unit=V
